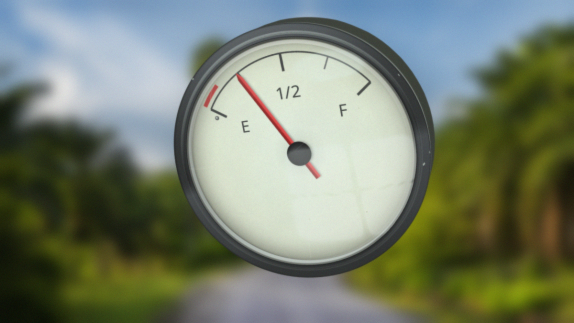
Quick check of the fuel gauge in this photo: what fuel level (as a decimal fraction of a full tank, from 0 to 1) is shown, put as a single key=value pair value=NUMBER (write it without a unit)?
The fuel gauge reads value=0.25
